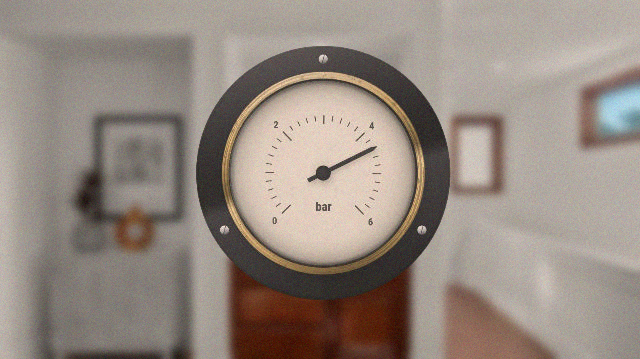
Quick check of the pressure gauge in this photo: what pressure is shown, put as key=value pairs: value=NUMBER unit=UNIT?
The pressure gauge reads value=4.4 unit=bar
